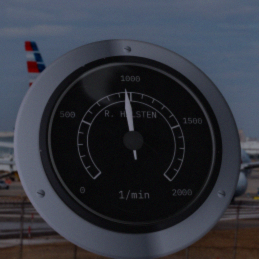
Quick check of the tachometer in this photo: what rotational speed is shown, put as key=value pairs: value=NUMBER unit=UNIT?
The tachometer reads value=950 unit=rpm
